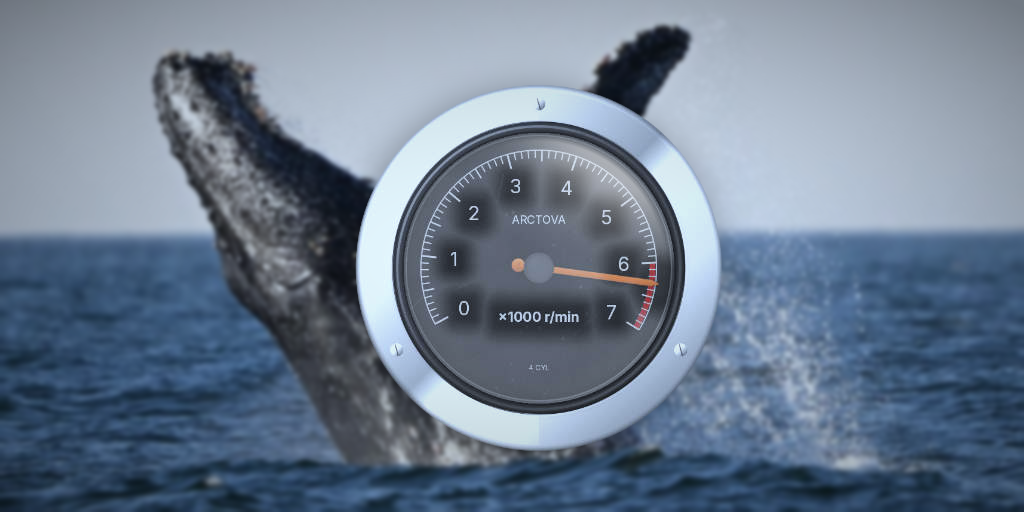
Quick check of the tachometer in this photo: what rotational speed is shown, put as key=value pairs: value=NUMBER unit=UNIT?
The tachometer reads value=6300 unit=rpm
